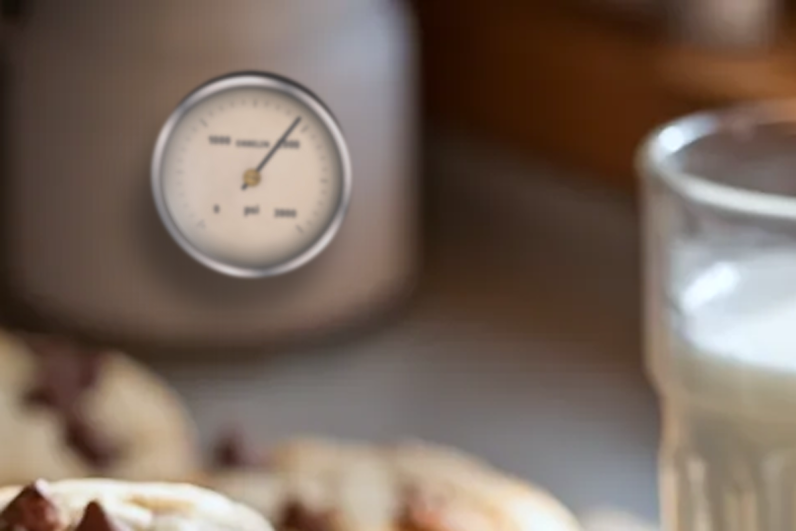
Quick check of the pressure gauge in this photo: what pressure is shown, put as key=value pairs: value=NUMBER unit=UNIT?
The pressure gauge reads value=1900 unit=psi
